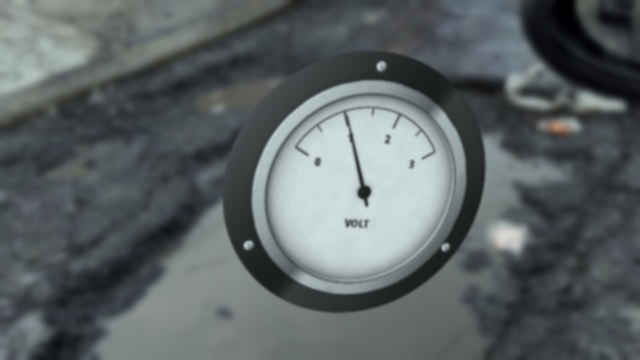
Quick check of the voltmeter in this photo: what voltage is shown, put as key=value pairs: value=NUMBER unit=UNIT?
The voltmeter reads value=1 unit=V
